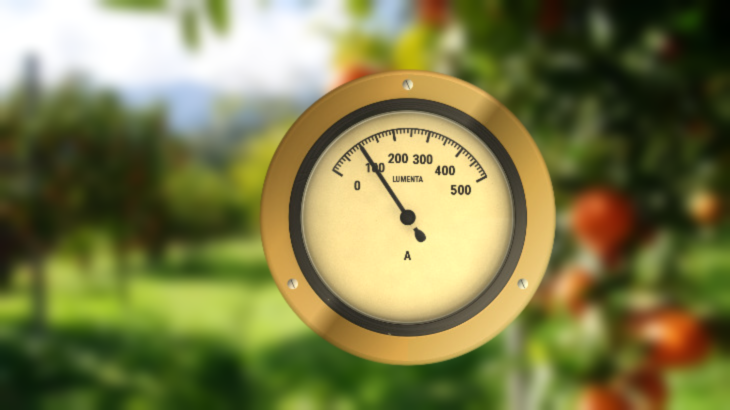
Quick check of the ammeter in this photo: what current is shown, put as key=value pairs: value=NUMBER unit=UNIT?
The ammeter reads value=100 unit=A
